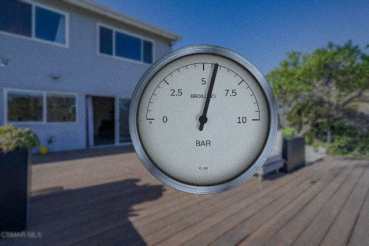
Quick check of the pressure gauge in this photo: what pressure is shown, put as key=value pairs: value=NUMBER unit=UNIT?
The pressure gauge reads value=5.75 unit=bar
